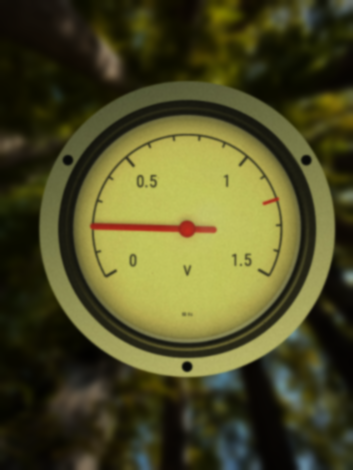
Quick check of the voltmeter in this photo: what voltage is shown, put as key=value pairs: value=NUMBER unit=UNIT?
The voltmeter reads value=0.2 unit=V
